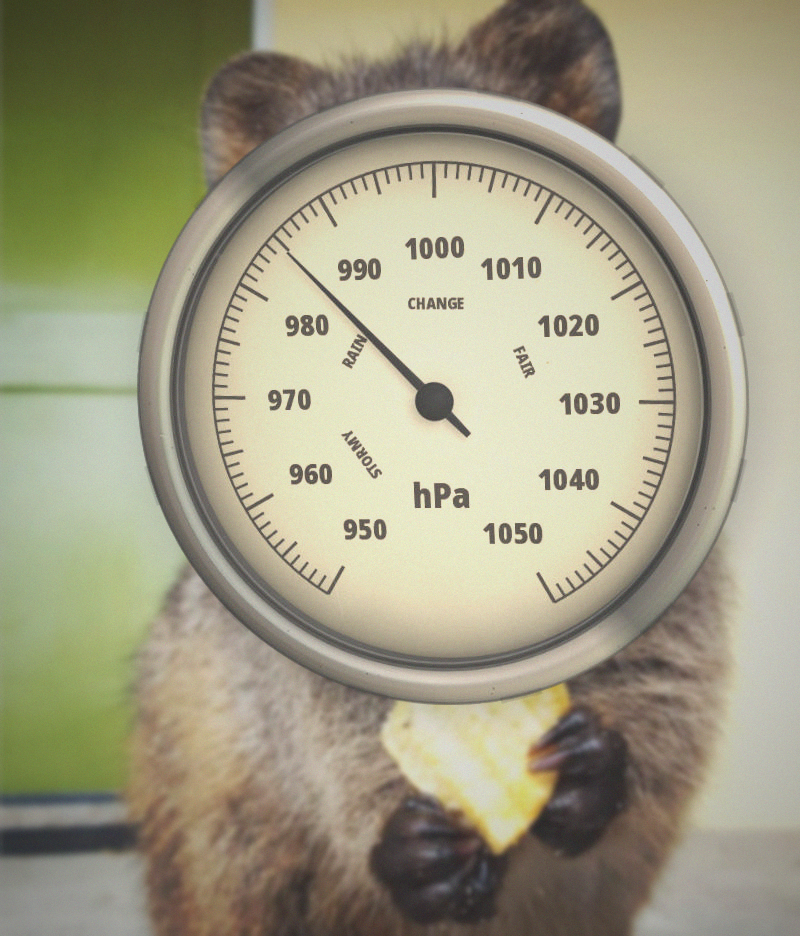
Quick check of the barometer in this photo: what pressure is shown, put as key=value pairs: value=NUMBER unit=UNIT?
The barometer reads value=985 unit=hPa
